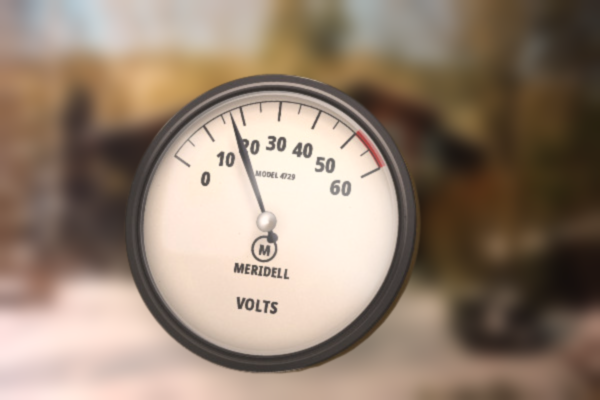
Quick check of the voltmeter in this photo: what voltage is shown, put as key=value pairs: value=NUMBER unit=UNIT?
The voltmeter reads value=17.5 unit=V
